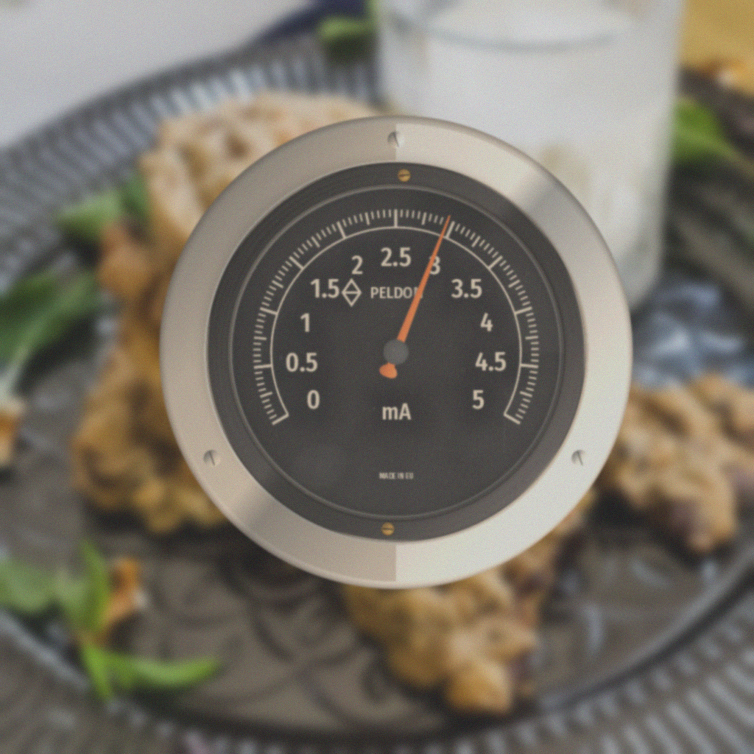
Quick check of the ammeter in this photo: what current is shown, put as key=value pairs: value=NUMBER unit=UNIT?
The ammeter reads value=2.95 unit=mA
